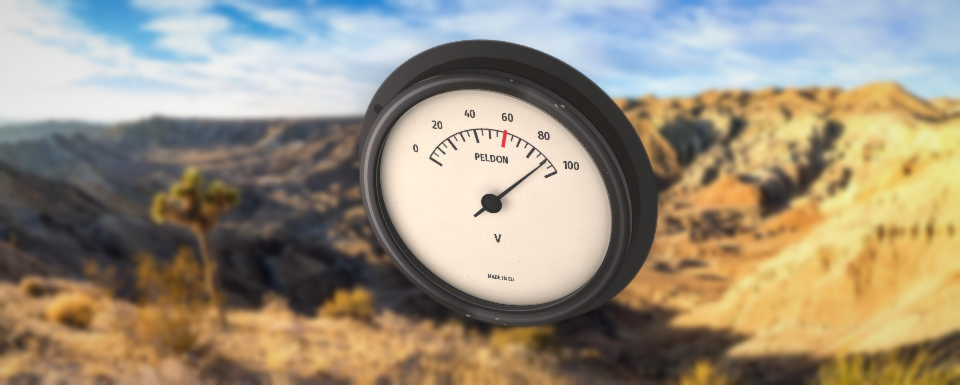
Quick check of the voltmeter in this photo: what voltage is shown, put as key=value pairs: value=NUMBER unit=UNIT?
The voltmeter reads value=90 unit=V
